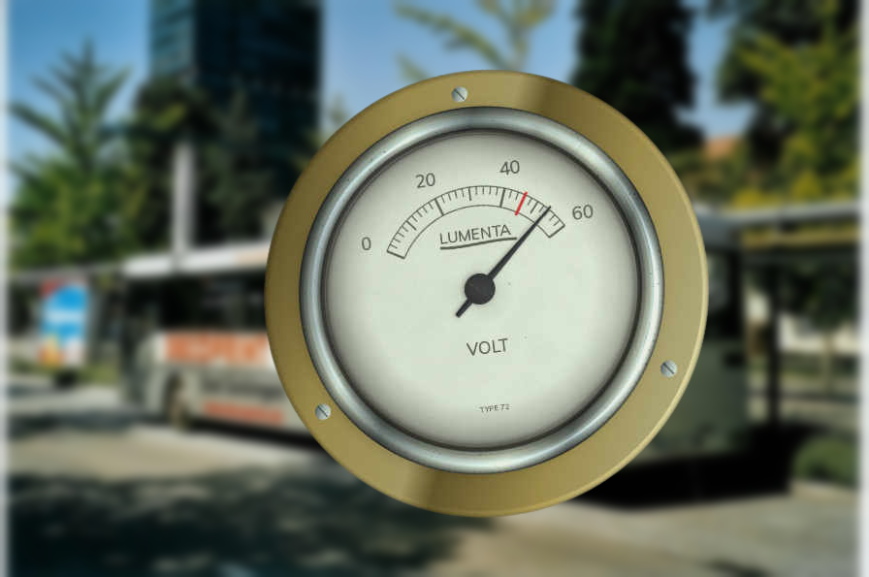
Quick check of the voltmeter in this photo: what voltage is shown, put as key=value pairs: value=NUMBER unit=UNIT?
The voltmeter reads value=54 unit=V
